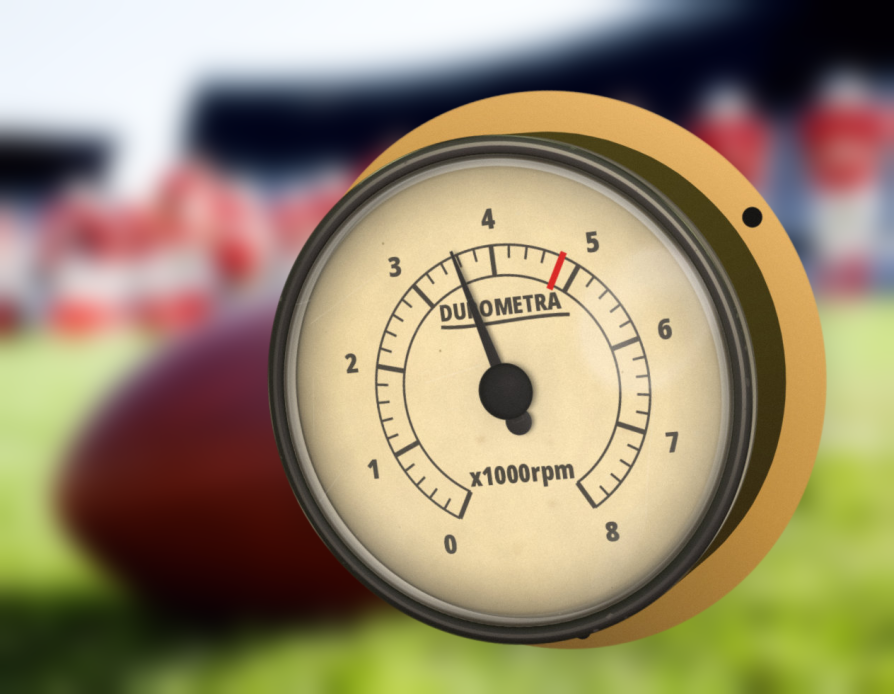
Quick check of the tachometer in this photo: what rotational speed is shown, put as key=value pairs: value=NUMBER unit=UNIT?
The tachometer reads value=3600 unit=rpm
